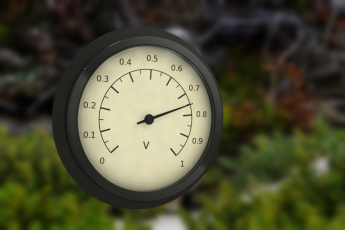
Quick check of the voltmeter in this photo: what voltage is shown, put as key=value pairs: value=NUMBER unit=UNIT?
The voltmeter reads value=0.75 unit=V
